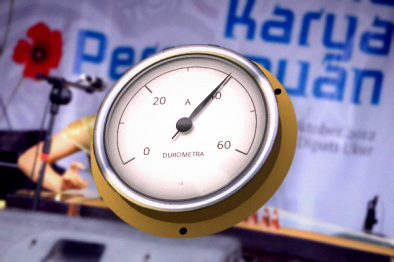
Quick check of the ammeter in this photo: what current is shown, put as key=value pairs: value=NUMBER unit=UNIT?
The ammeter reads value=40 unit=A
